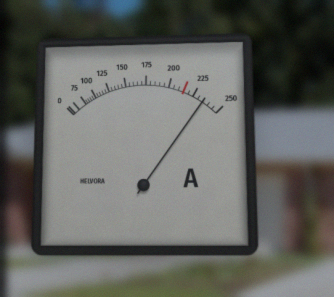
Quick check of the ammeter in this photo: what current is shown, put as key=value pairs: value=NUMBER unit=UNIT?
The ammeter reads value=235 unit=A
